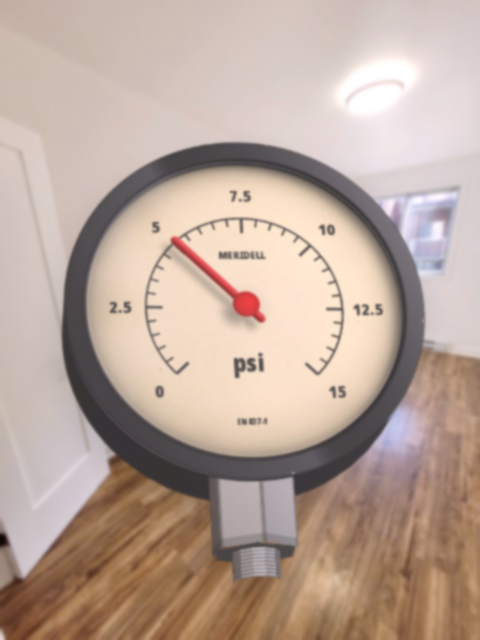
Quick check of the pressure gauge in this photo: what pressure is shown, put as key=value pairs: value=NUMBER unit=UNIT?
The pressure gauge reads value=5 unit=psi
